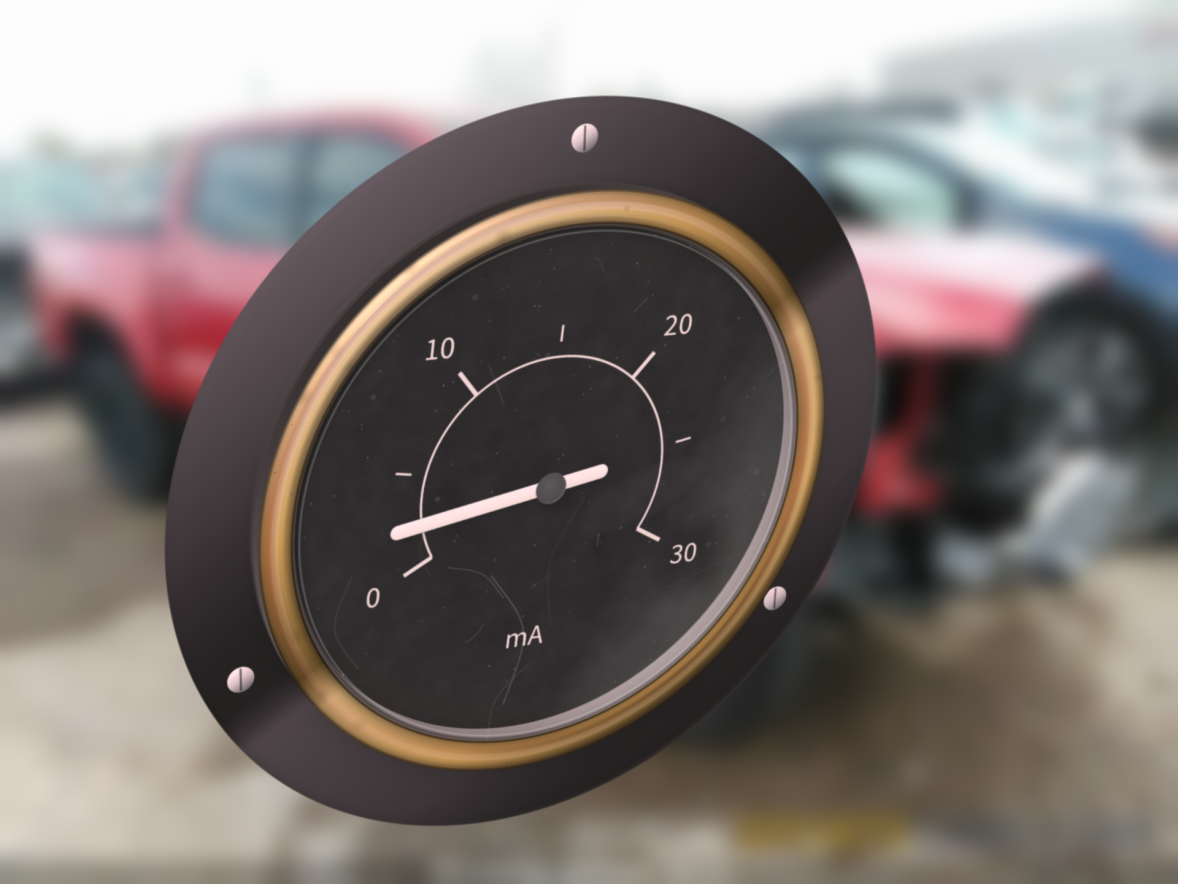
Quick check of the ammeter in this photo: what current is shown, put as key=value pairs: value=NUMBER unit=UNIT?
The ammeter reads value=2.5 unit=mA
